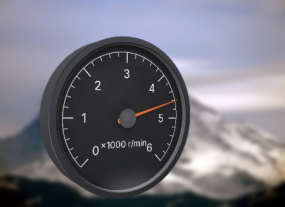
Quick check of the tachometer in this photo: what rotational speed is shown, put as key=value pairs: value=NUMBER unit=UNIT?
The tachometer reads value=4600 unit=rpm
